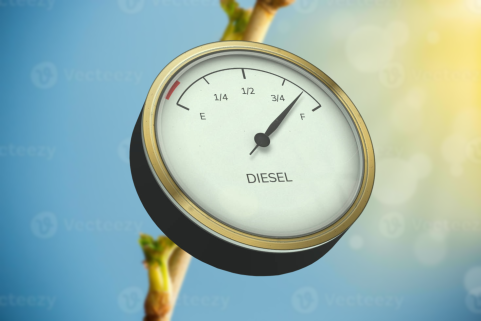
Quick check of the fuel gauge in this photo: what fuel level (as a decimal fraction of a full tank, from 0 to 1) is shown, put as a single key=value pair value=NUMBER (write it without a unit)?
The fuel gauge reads value=0.875
